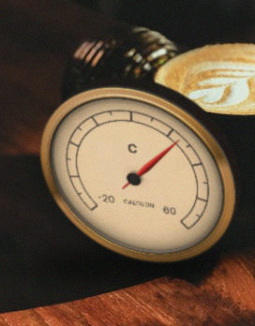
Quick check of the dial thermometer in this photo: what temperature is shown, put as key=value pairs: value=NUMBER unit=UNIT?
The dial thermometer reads value=32.5 unit=°C
